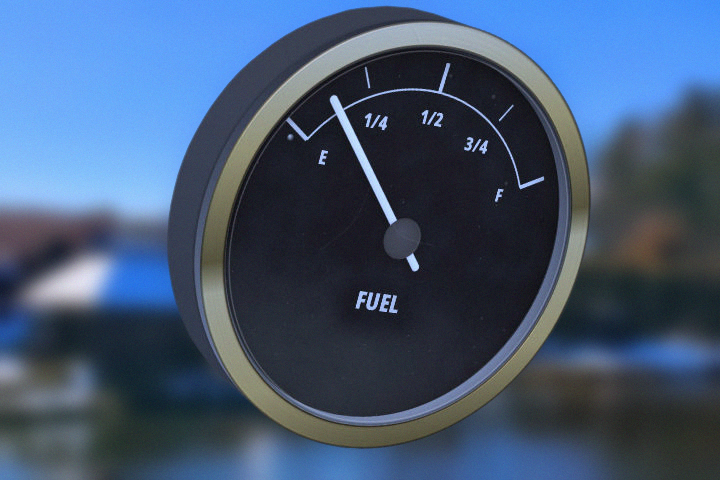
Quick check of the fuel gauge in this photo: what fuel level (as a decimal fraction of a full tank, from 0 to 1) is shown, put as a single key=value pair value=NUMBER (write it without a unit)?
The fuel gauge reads value=0.125
